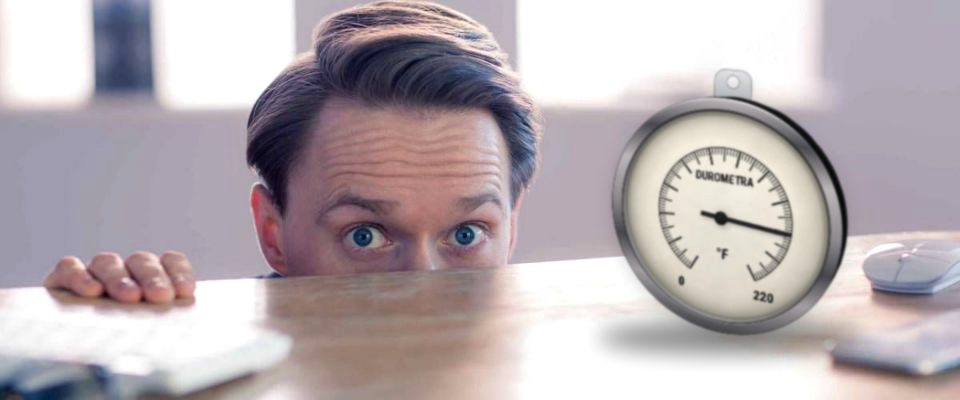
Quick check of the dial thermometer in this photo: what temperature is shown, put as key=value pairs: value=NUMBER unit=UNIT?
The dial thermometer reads value=180 unit=°F
